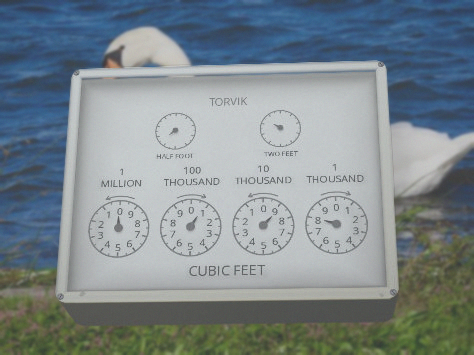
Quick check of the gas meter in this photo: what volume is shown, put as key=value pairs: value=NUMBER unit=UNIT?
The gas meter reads value=8800 unit=ft³
